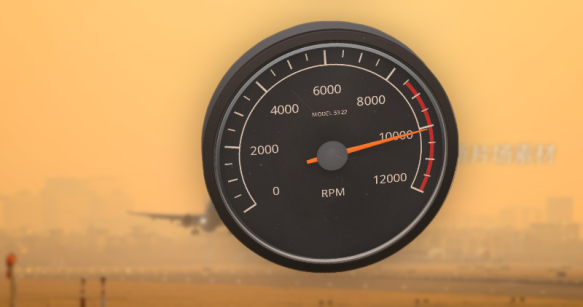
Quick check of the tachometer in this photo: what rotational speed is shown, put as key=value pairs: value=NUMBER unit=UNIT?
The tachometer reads value=10000 unit=rpm
